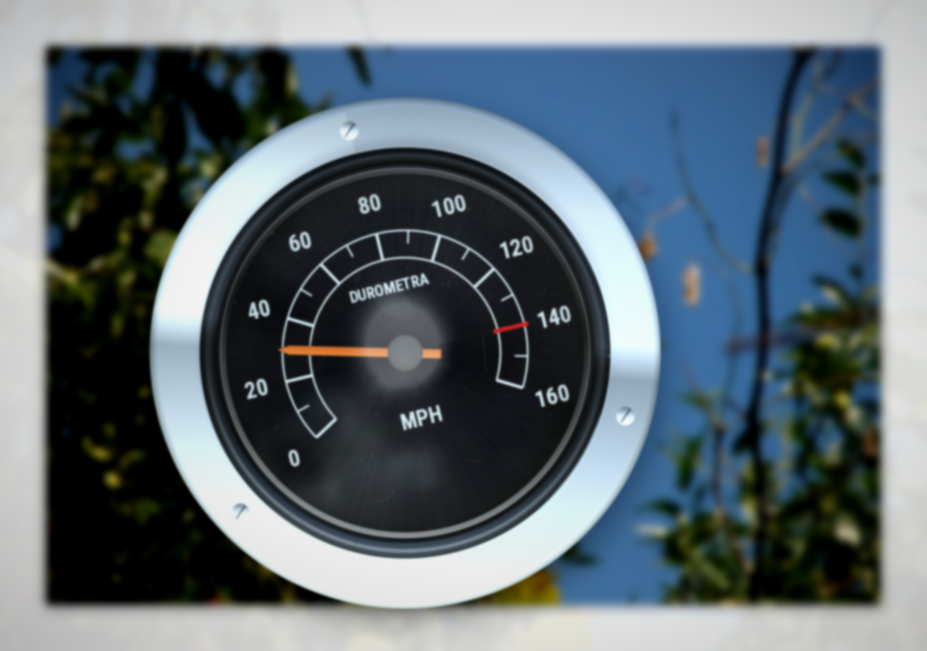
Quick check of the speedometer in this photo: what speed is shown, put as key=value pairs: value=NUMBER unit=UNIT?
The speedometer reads value=30 unit=mph
